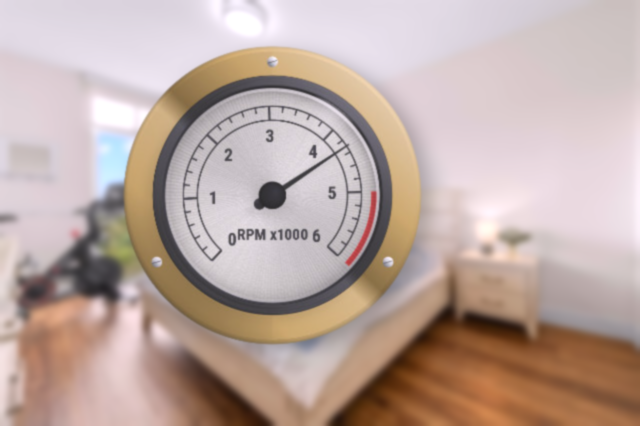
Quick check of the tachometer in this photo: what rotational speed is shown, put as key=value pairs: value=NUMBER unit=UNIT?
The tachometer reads value=4300 unit=rpm
